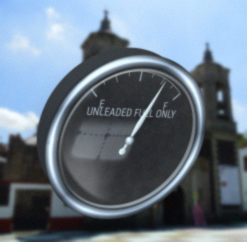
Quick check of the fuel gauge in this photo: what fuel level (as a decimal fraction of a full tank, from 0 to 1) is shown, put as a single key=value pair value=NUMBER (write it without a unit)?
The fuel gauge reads value=0.75
